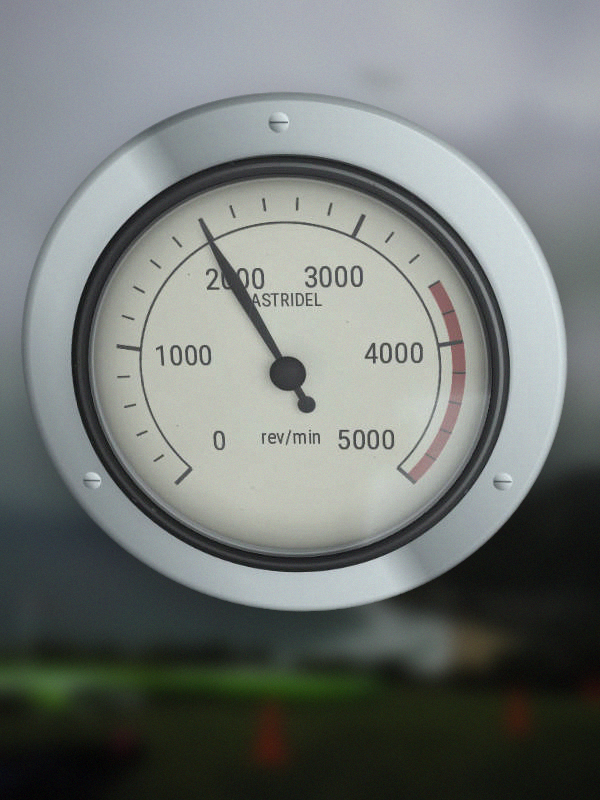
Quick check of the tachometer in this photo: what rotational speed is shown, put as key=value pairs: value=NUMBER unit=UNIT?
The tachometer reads value=2000 unit=rpm
